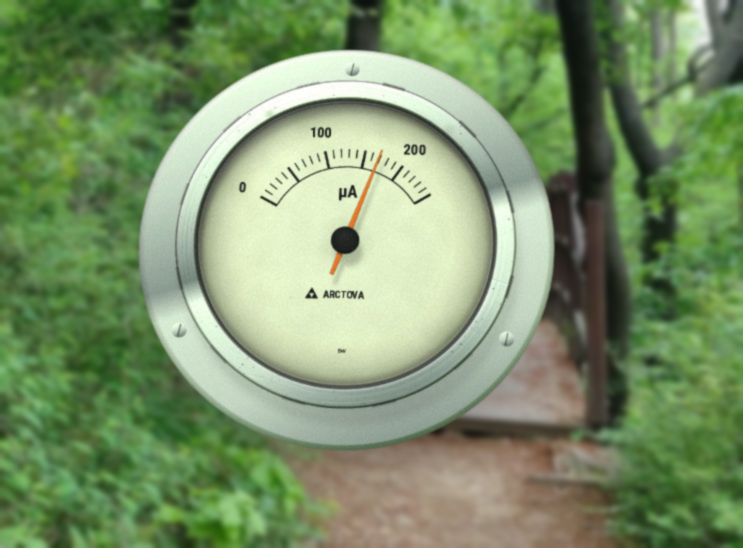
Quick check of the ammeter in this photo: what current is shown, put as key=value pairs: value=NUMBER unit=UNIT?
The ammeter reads value=170 unit=µA
